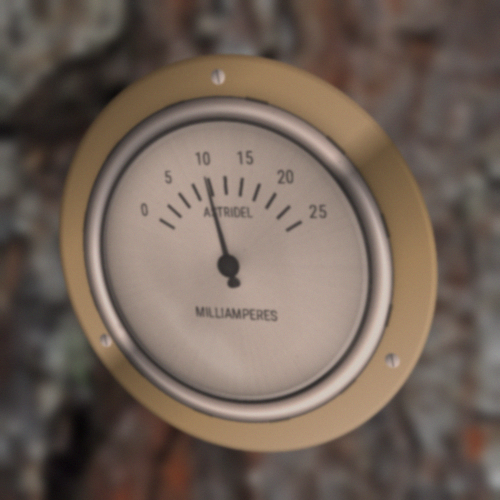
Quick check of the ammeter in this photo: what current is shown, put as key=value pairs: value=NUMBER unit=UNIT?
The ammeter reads value=10 unit=mA
